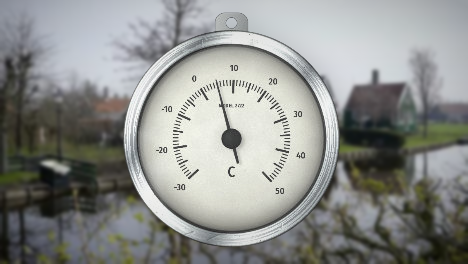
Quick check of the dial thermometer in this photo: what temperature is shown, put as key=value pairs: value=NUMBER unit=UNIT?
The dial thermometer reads value=5 unit=°C
